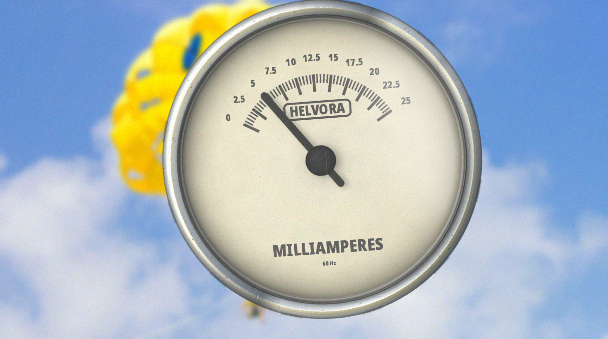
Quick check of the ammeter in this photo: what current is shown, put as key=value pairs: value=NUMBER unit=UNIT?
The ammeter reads value=5 unit=mA
